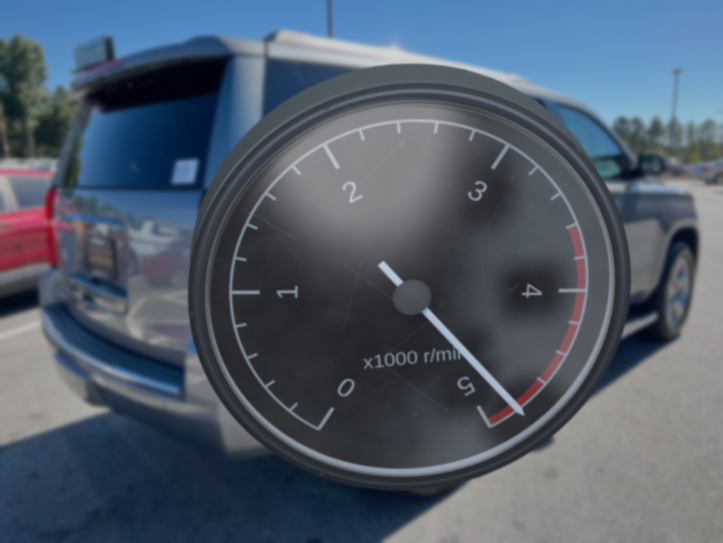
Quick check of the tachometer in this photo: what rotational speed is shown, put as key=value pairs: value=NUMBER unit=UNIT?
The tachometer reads value=4800 unit=rpm
